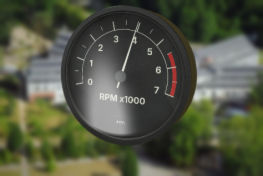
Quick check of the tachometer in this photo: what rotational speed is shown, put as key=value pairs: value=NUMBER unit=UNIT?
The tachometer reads value=4000 unit=rpm
